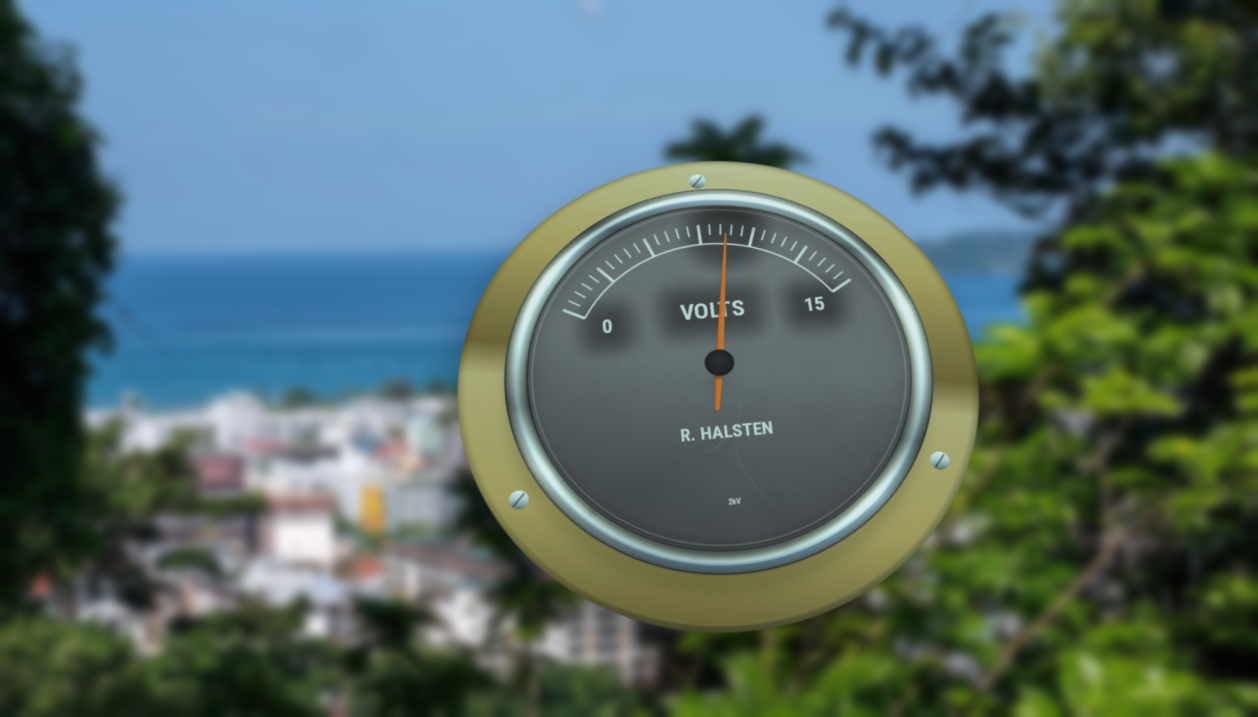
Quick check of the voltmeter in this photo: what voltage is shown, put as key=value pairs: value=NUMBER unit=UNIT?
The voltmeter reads value=8.75 unit=V
